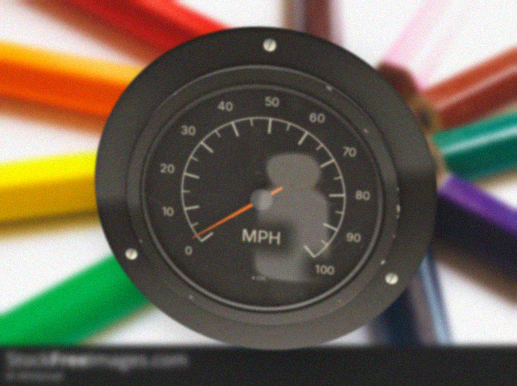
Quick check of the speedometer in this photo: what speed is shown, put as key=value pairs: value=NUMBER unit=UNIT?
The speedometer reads value=2.5 unit=mph
